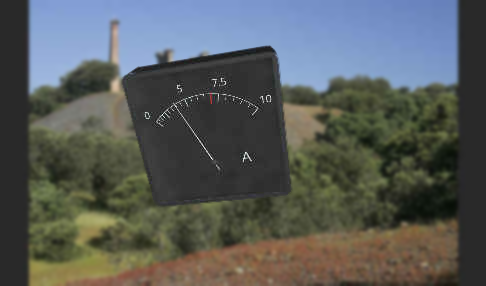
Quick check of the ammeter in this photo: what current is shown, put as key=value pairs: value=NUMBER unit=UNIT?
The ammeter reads value=4 unit=A
